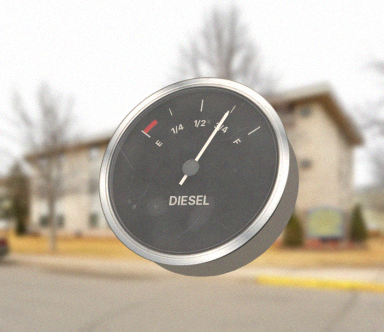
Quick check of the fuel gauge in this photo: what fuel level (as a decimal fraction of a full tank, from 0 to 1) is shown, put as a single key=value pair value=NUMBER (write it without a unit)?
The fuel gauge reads value=0.75
